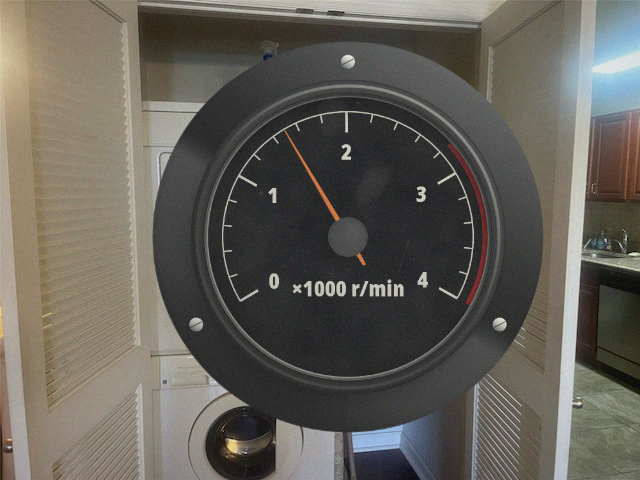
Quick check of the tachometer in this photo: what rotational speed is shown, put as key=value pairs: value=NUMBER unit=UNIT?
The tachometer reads value=1500 unit=rpm
